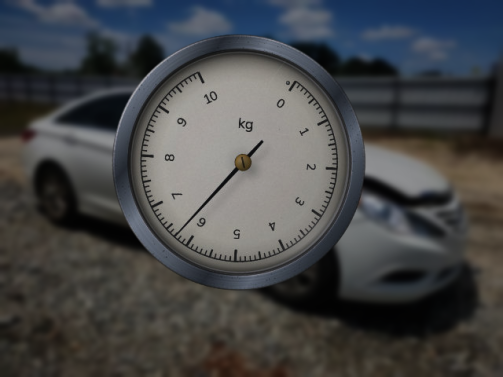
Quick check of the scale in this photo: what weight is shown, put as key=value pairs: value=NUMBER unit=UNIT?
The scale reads value=6.3 unit=kg
